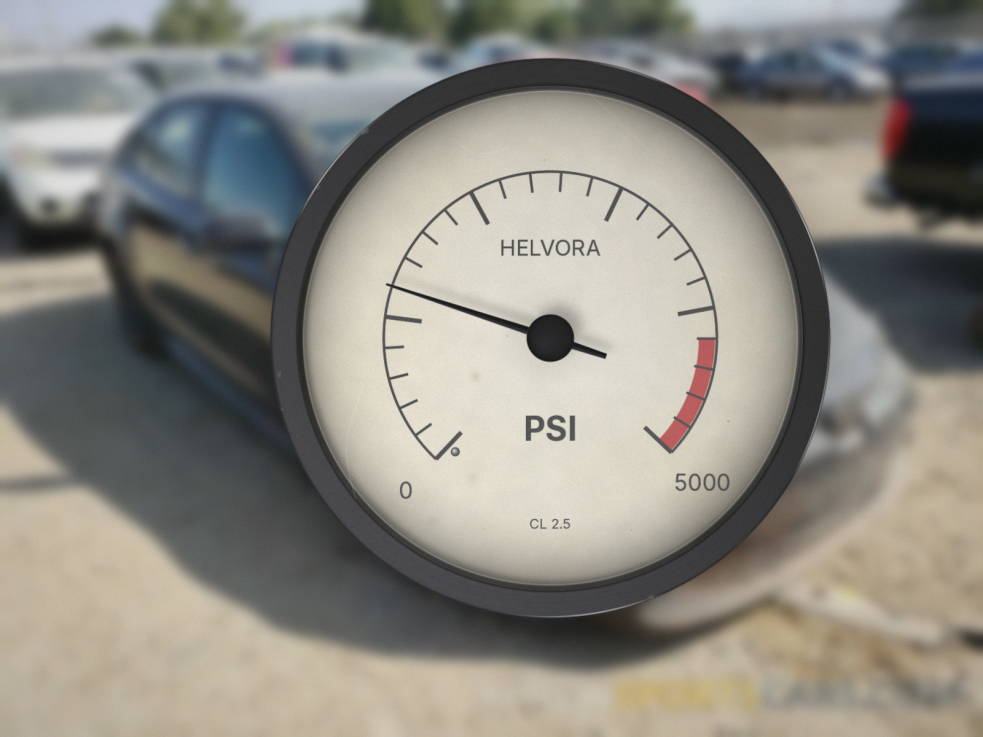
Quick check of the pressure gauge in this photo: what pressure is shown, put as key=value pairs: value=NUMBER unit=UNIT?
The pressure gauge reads value=1200 unit=psi
